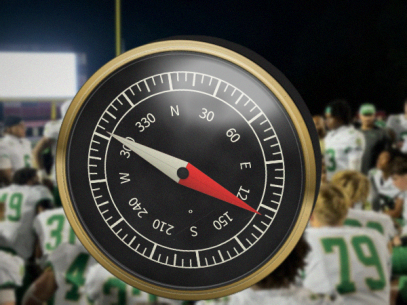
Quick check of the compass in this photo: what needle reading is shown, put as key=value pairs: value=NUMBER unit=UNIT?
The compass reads value=125 unit=°
